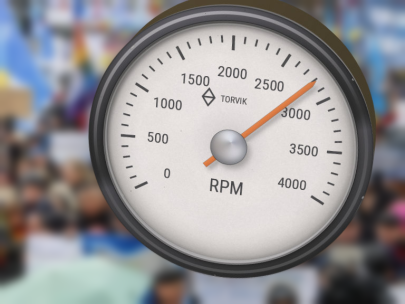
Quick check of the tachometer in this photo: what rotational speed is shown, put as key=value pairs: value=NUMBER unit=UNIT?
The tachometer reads value=2800 unit=rpm
